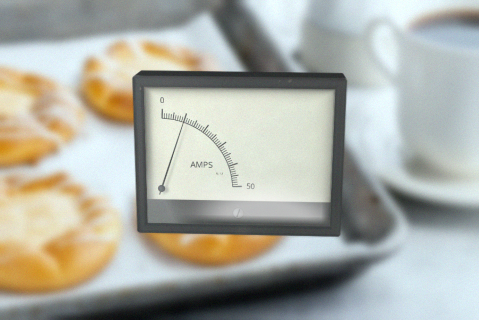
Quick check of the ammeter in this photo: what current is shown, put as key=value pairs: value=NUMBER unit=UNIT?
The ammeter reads value=10 unit=A
